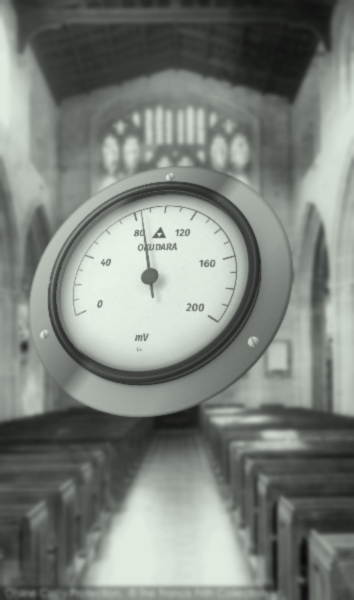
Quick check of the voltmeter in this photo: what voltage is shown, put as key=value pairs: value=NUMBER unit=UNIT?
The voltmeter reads value=85 unit=mV
